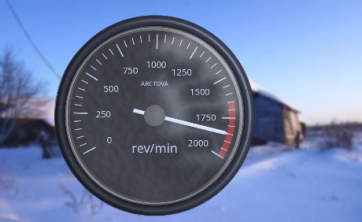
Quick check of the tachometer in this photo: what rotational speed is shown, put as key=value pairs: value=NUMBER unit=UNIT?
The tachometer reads value=1850 unit=rpm
